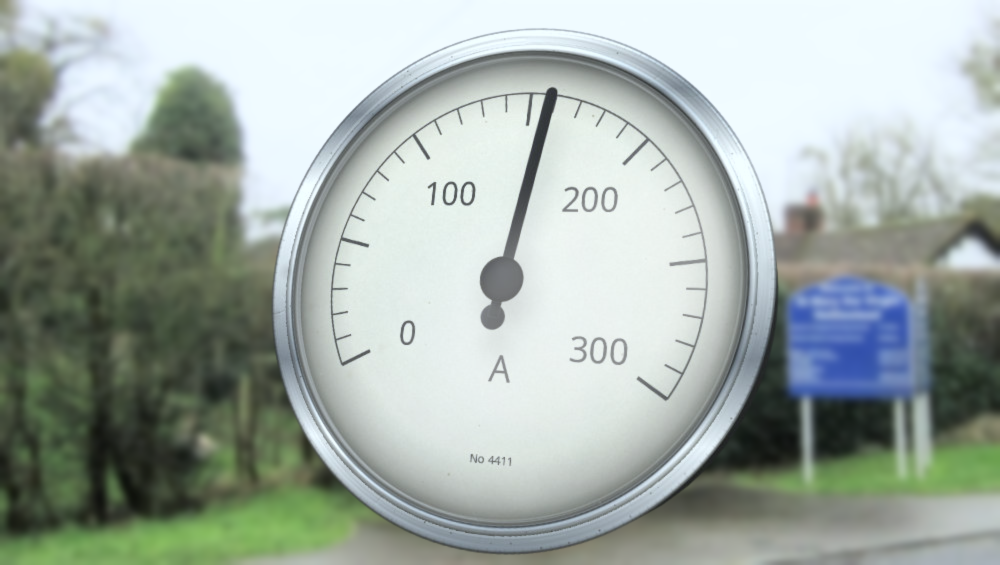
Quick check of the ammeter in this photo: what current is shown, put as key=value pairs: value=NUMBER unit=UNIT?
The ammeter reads value=160 unit=A
